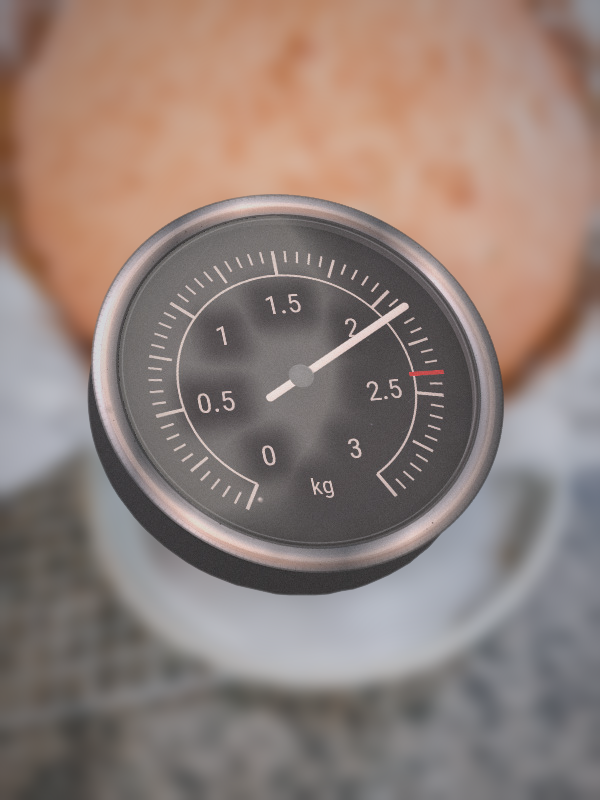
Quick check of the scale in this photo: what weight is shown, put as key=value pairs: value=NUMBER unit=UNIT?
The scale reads value=2.1 unit=kg
